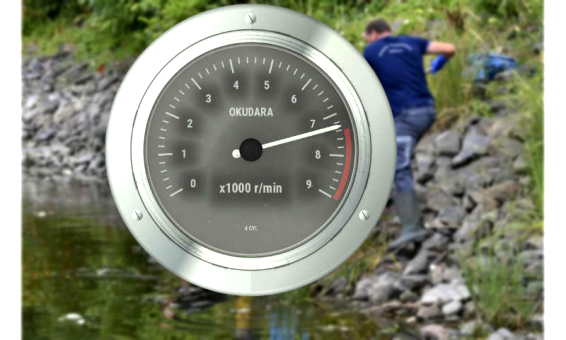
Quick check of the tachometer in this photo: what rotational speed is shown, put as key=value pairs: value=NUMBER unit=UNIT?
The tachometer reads value=7300 unit=rpm
